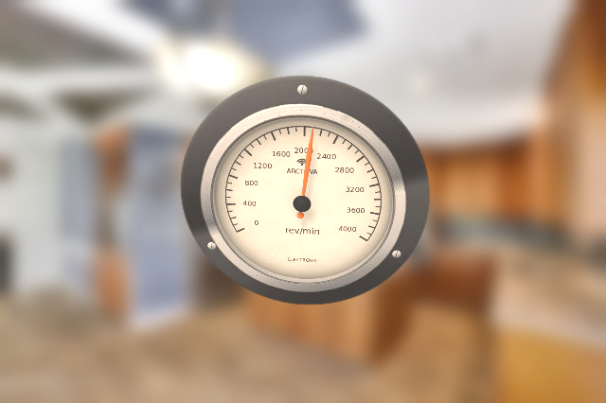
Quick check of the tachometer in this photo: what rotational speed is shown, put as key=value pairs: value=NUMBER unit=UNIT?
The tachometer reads value=2100 unit=rpm
